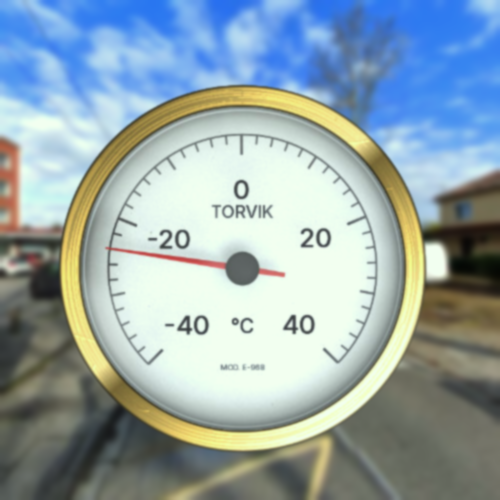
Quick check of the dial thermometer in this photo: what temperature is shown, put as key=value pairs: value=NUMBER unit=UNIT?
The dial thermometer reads value=-24 unit=°C
